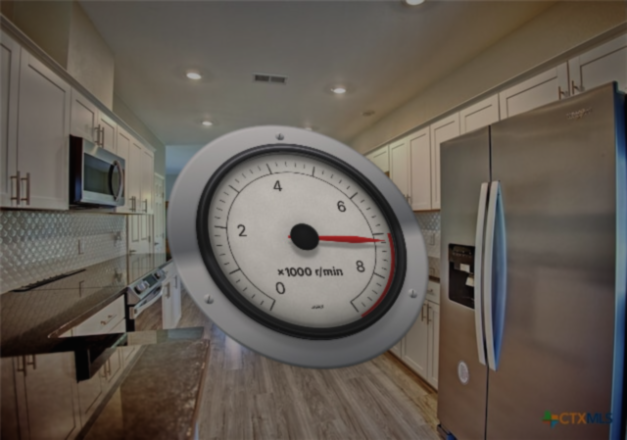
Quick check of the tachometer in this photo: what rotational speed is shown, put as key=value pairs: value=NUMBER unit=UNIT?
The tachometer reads value=7200 unit=rpm
